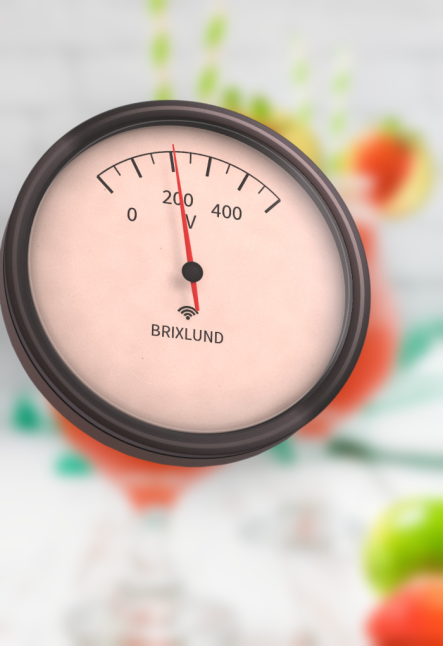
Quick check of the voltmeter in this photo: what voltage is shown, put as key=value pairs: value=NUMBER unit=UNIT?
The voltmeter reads value=200 unit=V
